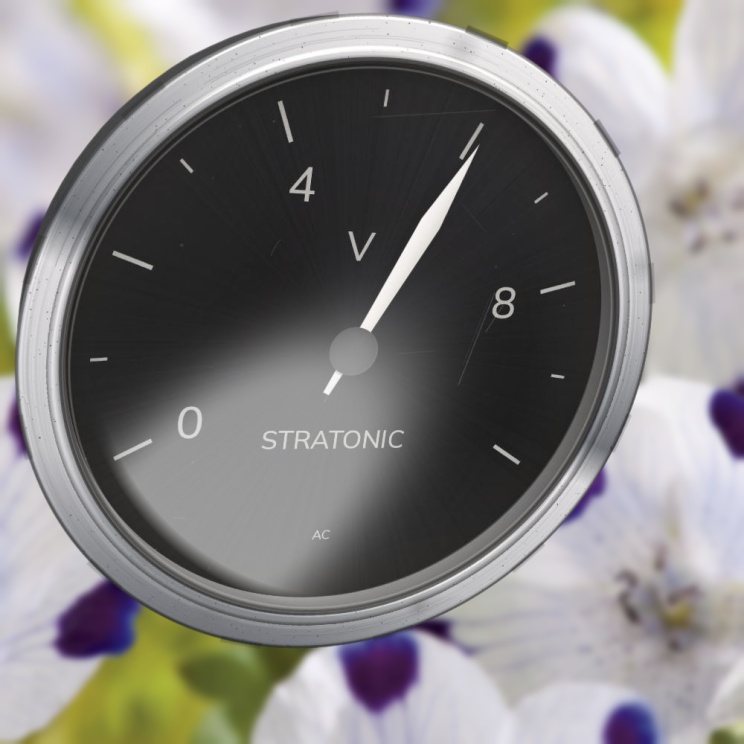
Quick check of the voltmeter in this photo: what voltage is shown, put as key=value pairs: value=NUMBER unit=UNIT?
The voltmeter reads value=6 unit=V
